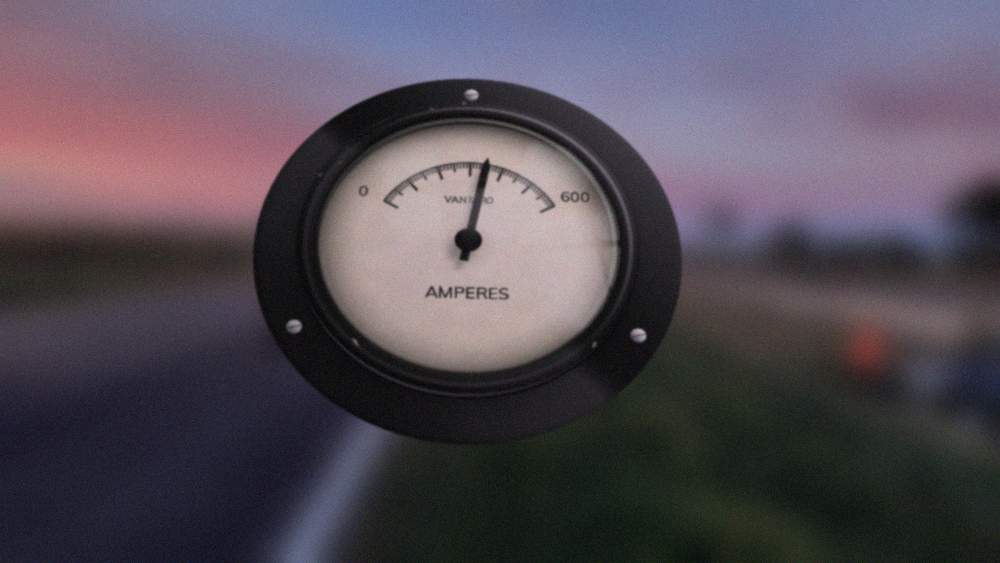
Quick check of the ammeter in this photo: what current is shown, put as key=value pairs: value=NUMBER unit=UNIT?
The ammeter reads value=350 unit=A
